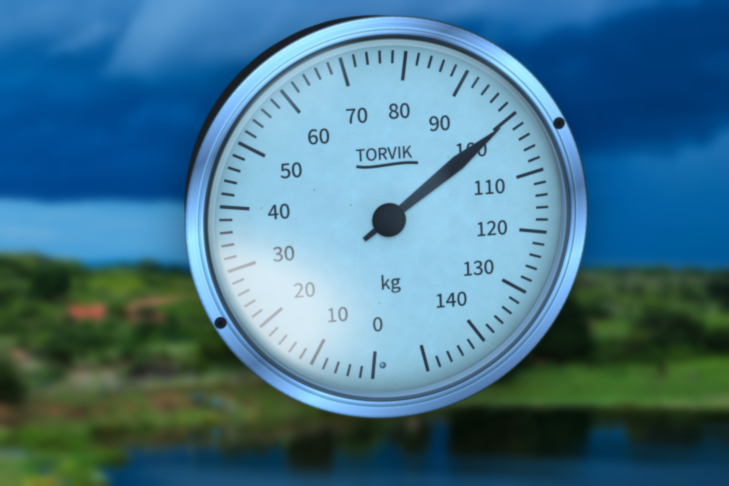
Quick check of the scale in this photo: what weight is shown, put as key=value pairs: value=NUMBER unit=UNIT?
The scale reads value=100 unit=kg
